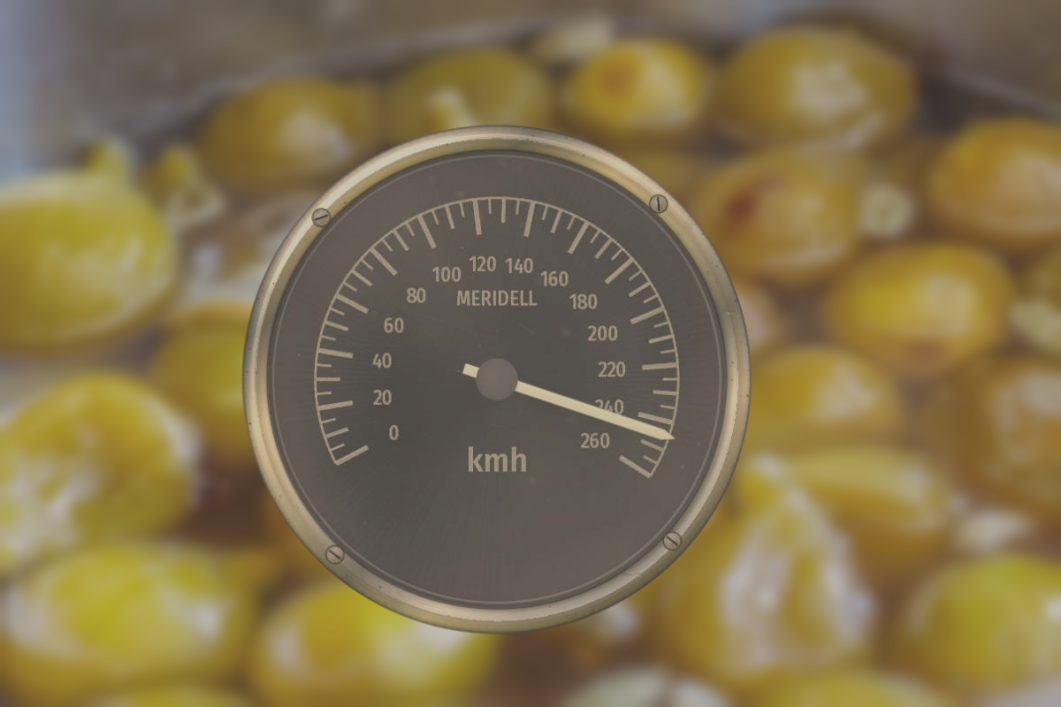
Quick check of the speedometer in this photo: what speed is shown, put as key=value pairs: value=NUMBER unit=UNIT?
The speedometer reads value=245 unit=km/h
